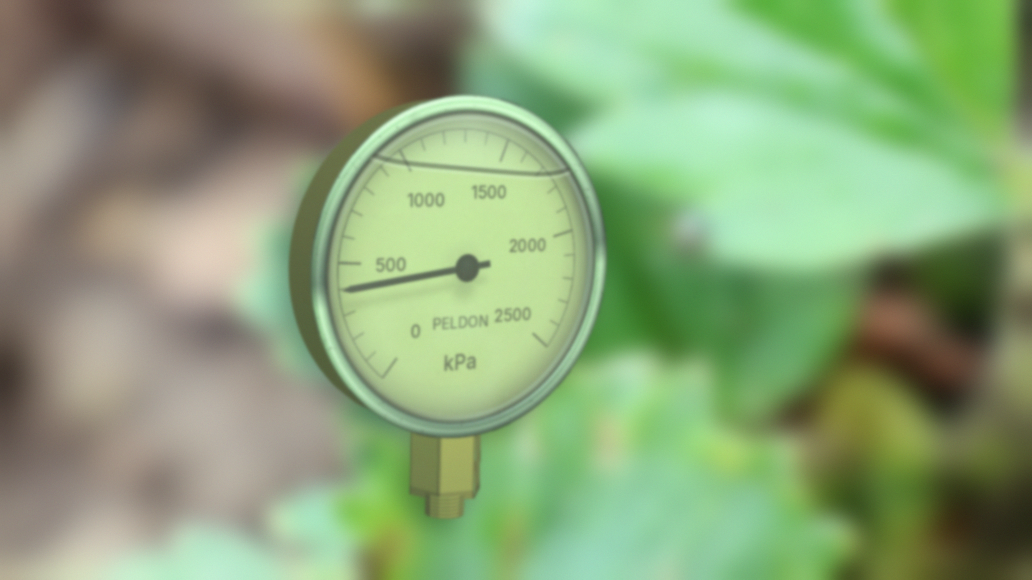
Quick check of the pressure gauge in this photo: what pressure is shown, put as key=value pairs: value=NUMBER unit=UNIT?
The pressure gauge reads value=400 unit=kPa
